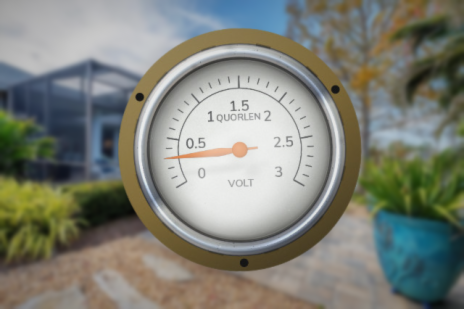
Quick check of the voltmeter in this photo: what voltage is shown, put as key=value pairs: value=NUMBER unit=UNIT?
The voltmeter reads value=0.3 unit=V
